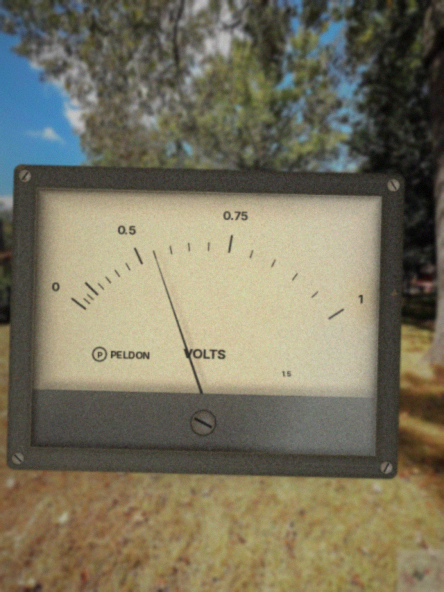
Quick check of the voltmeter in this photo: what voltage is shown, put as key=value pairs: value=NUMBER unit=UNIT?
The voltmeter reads value=0.55 unit=V
